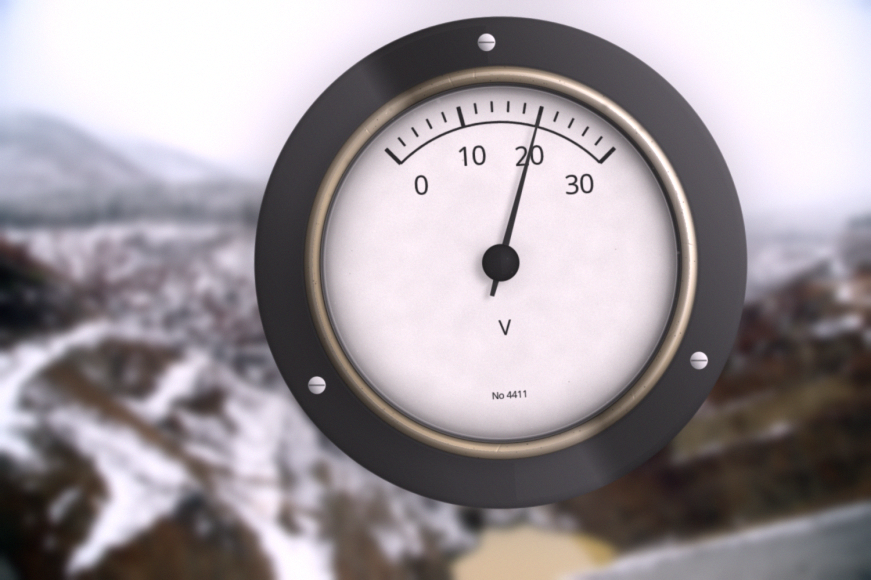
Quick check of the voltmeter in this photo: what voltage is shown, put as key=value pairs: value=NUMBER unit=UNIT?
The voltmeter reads value=20 unit=V
